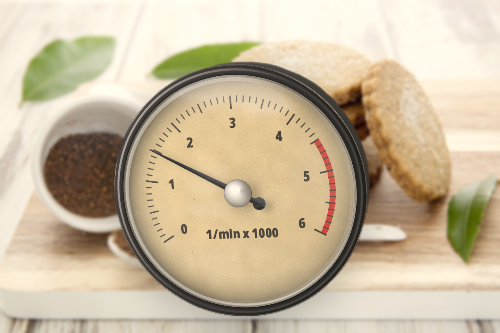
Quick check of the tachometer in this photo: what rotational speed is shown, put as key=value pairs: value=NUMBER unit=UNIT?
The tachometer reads value=1500 unit=rpm
